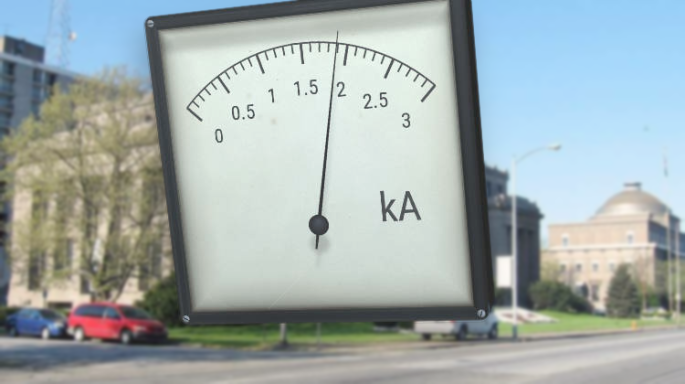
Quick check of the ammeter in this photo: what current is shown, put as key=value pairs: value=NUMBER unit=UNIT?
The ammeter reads value=1.9 unit=kA
